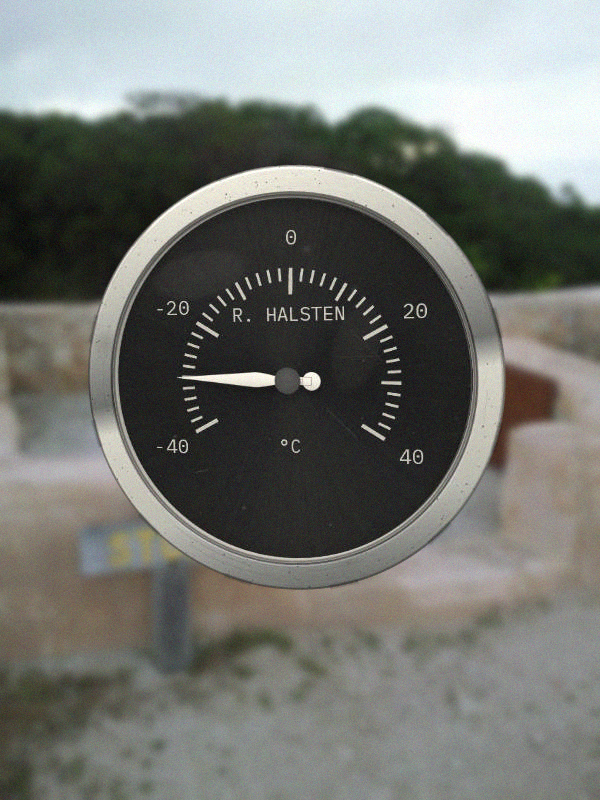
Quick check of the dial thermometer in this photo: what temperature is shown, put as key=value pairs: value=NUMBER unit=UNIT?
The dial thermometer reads value=-30 unit=°C
